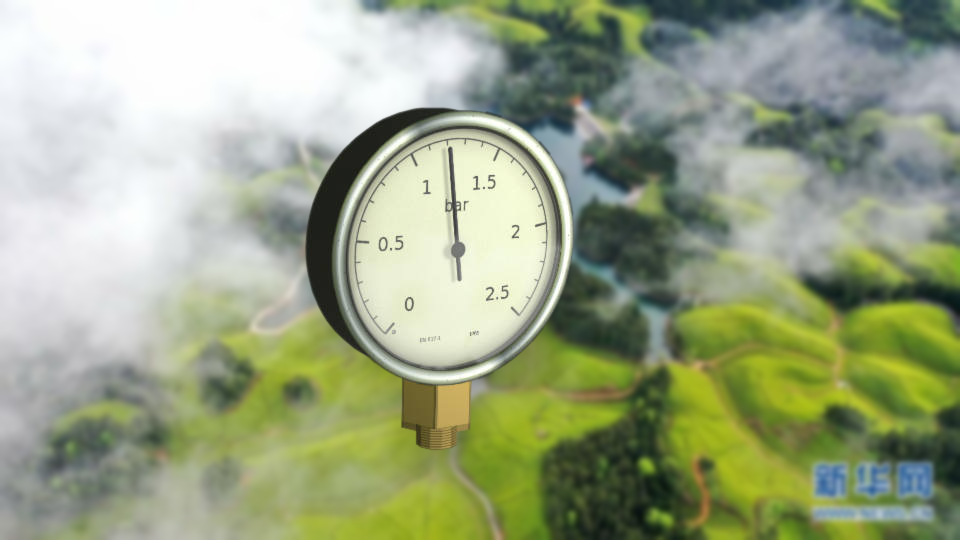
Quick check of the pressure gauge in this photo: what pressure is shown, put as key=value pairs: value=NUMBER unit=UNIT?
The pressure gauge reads value=1.2 unit=bar
